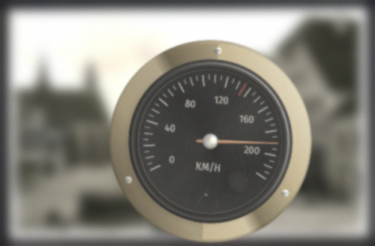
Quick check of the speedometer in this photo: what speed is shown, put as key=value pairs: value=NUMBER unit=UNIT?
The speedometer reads value=190 unit=km/h
